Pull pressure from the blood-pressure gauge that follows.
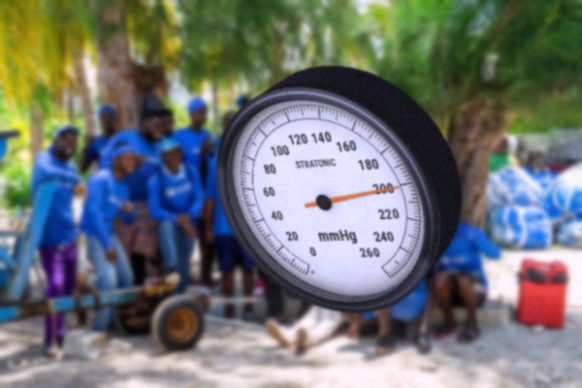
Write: 200 mmHg
